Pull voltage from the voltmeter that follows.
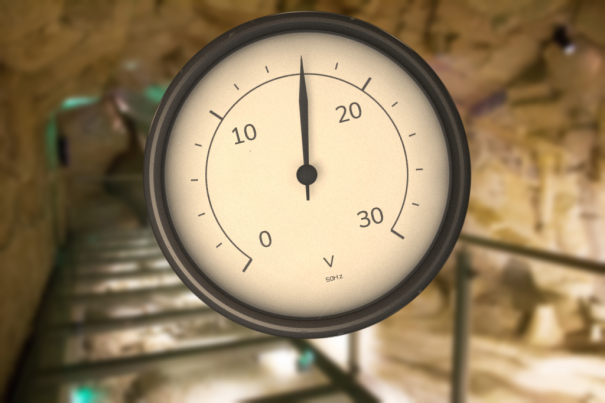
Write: 16 V
